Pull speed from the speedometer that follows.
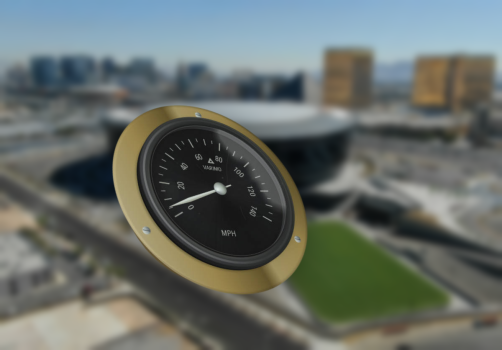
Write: 5 mph
